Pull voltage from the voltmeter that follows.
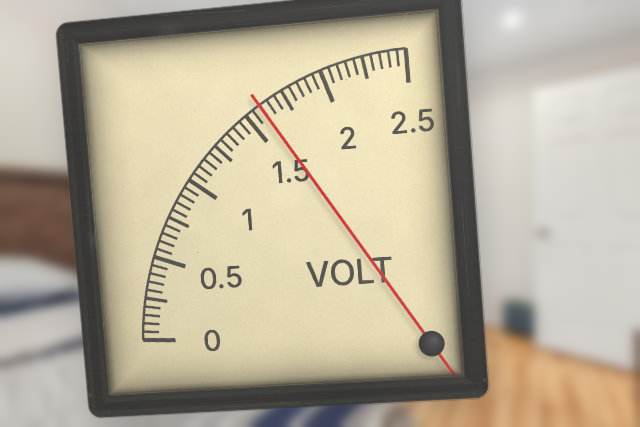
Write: 1.6 V
